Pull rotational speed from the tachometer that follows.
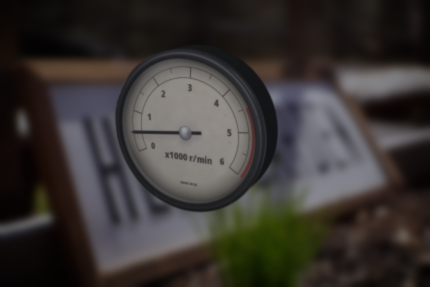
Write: 500 rpm
